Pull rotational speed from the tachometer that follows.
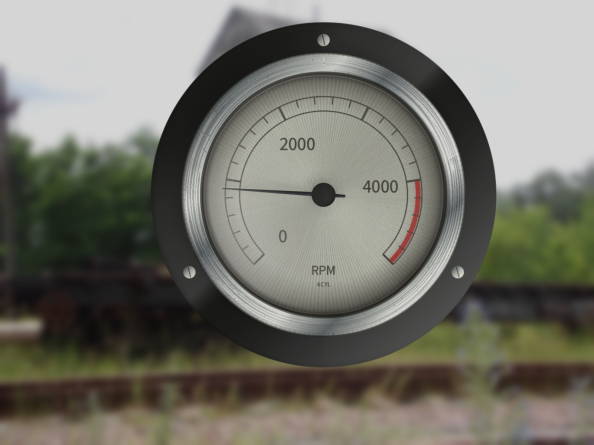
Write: 900 rpm
